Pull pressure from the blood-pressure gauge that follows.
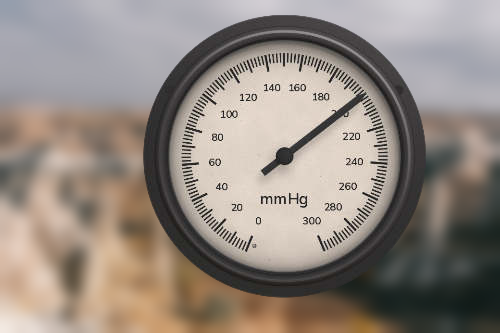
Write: 200 mmHg
